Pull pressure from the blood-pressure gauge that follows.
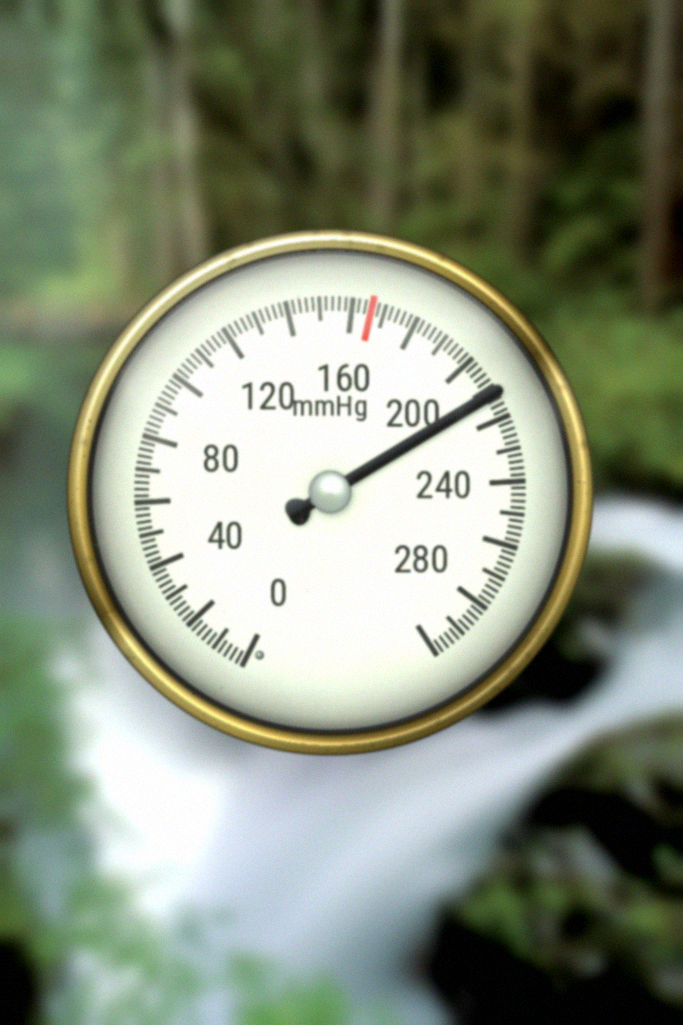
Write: 212 mmHg
